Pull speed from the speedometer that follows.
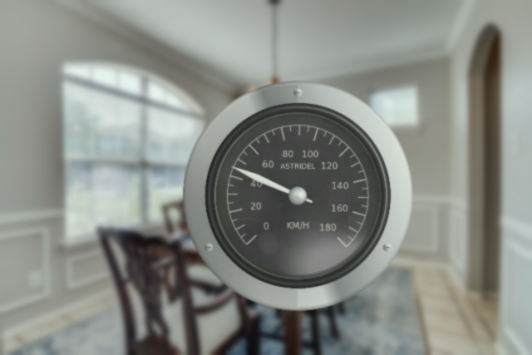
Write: 45 km/h
